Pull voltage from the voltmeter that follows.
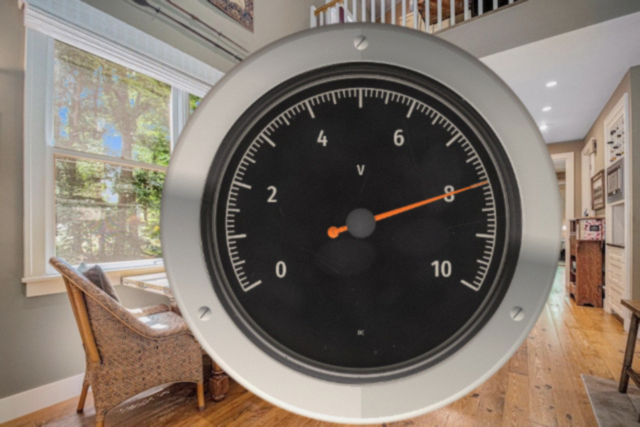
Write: 8 V
